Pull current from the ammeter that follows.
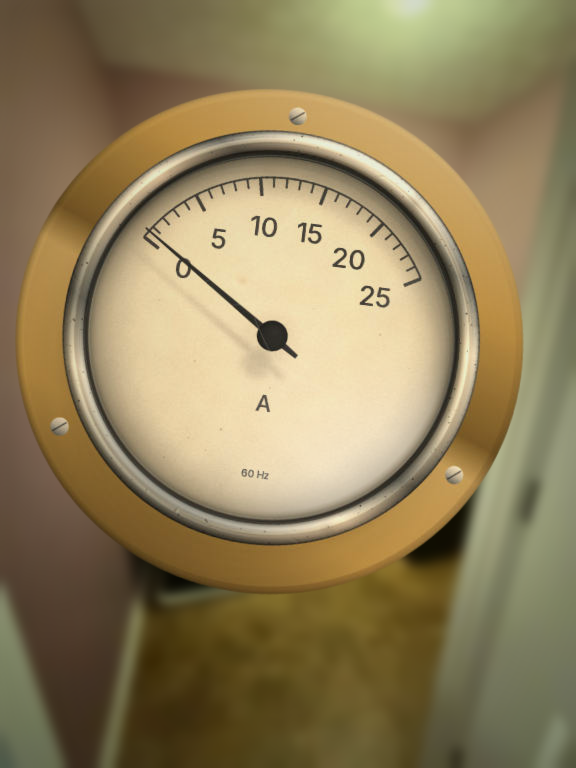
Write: 0.5 A
